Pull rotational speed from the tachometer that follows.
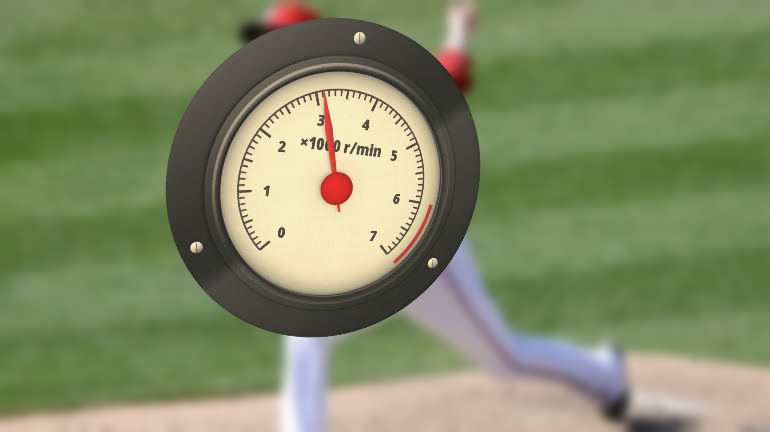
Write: 3100 rpm
